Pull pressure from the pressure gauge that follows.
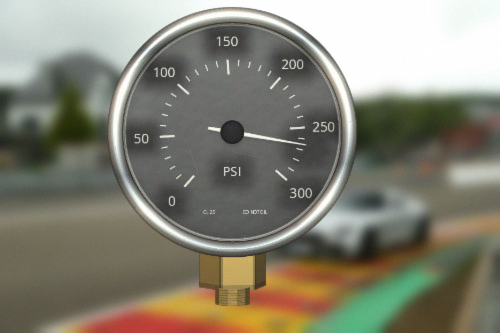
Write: 265 psi
